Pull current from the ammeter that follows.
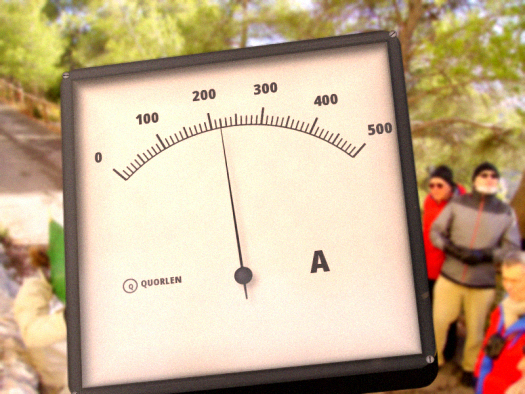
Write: 220 A
